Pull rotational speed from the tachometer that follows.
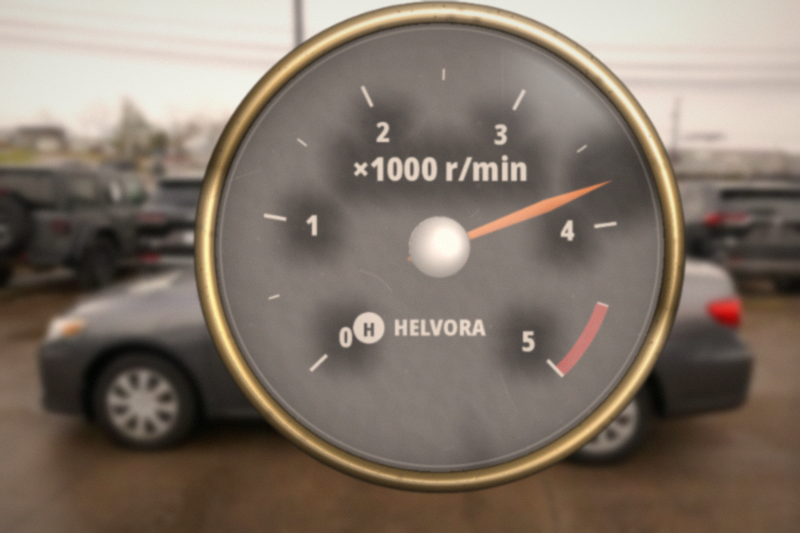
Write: 3750 rpm
